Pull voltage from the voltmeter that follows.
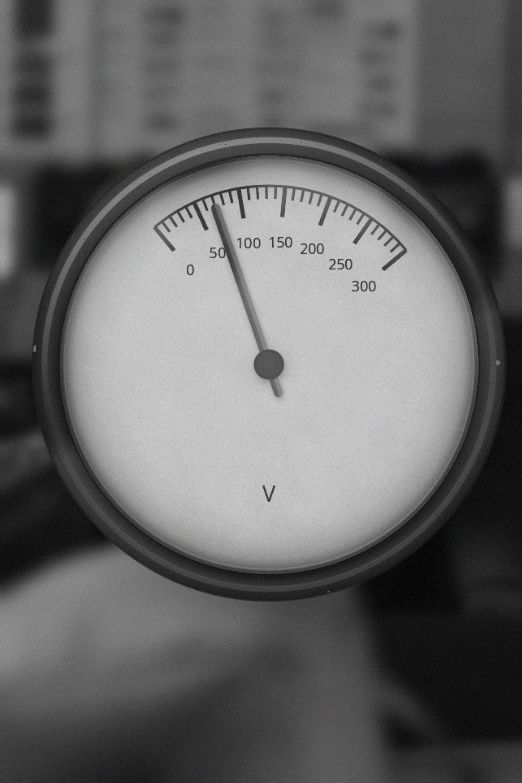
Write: 70 V
